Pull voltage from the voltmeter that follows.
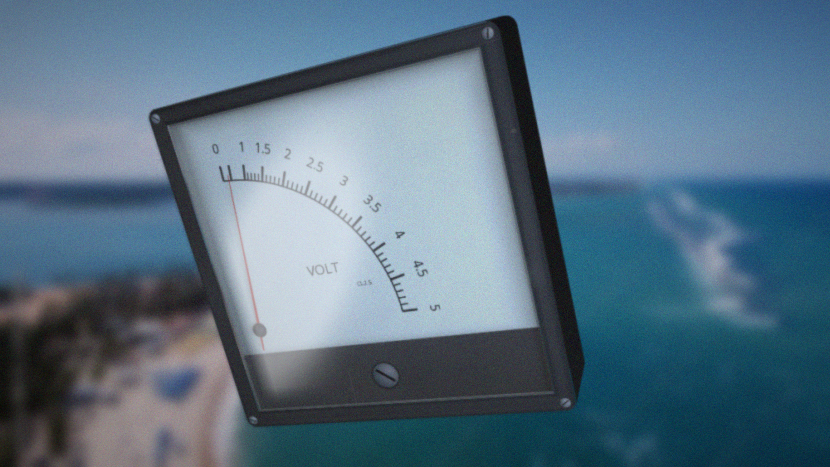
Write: 0.5 V
